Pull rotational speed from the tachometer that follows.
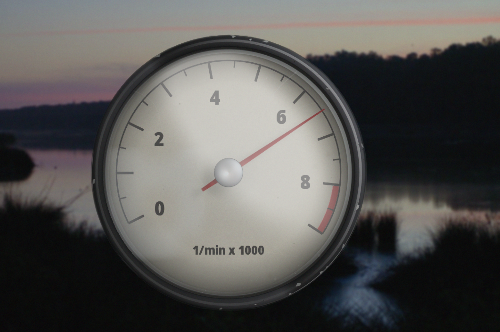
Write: 6500 rpm
